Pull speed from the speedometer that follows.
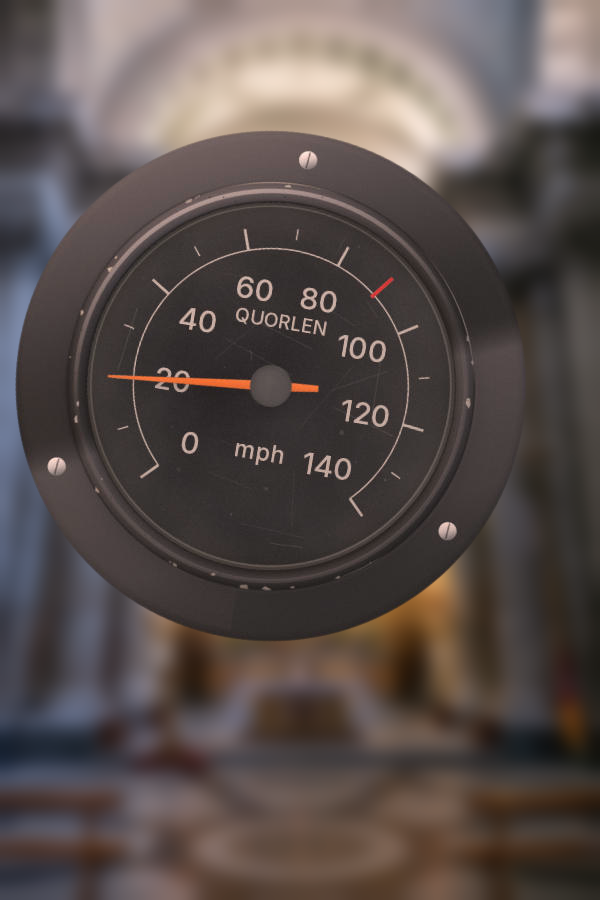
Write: 20 mph
